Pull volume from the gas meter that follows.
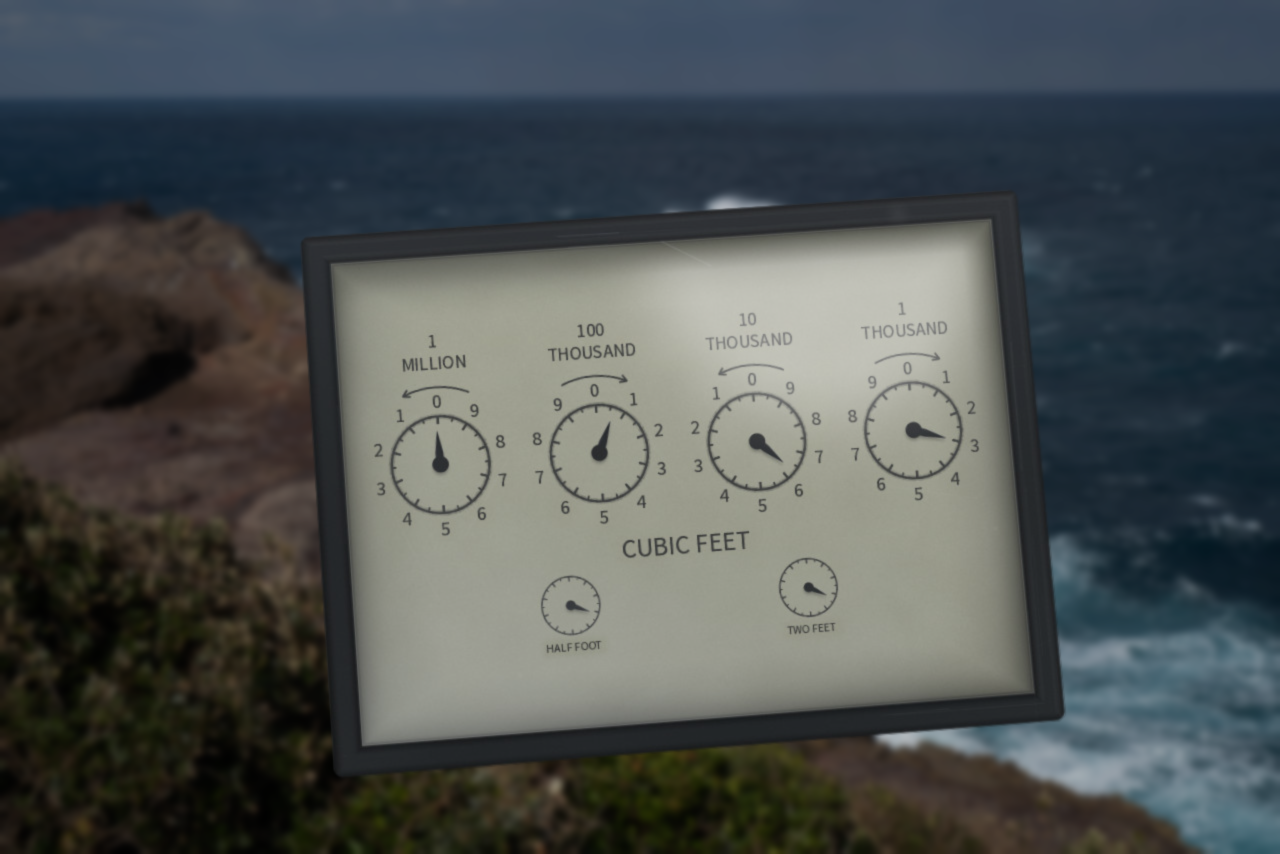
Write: 6300 ft³
